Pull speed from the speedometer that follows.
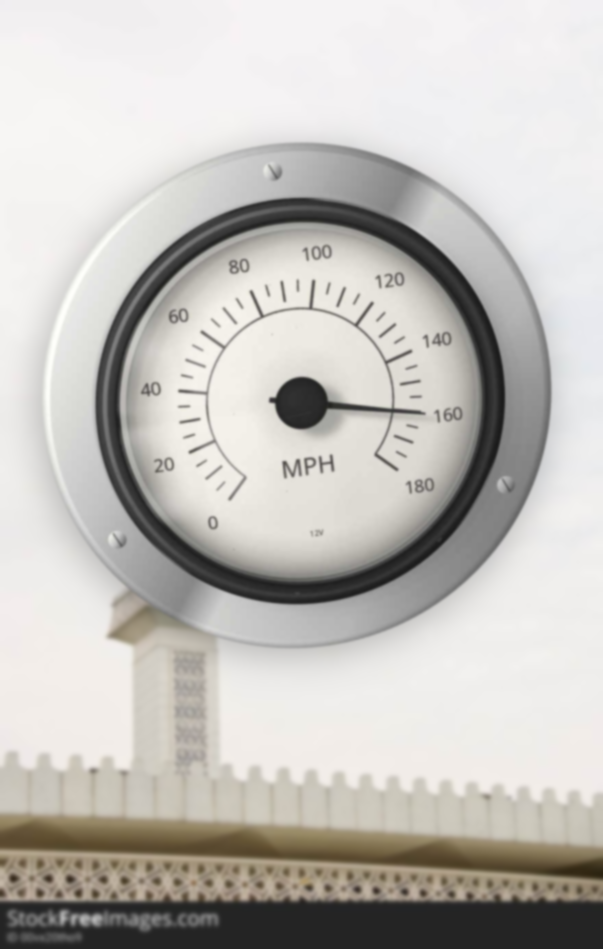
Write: 160 mph
